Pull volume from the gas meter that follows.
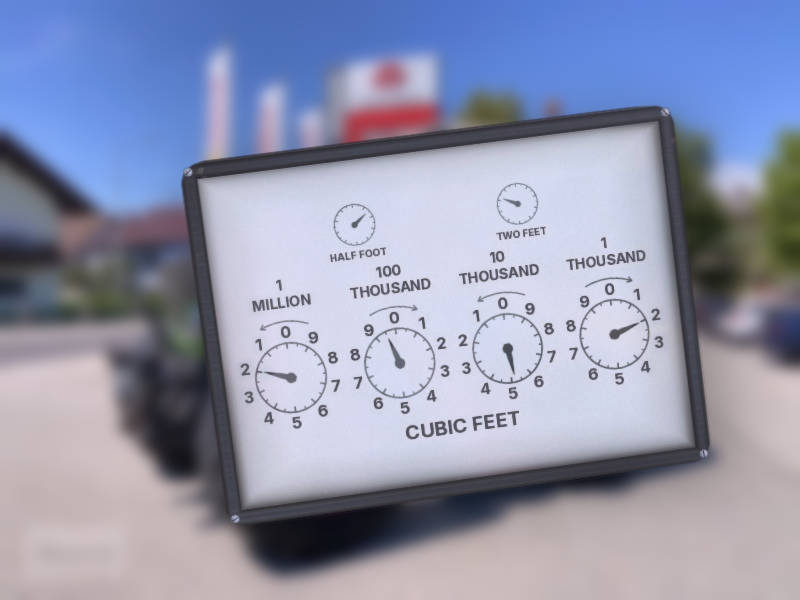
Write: 195200 ft³
